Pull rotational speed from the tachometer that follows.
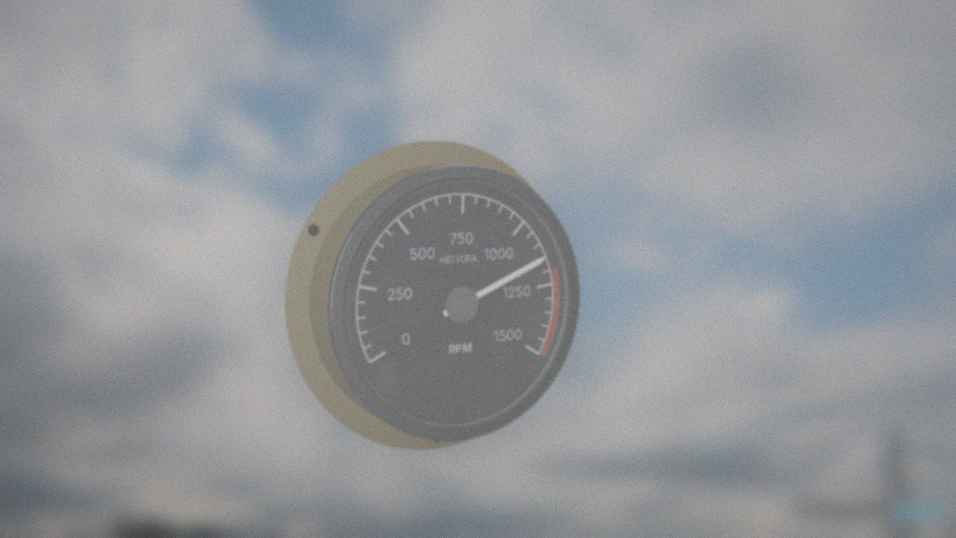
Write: 1150 rpm
